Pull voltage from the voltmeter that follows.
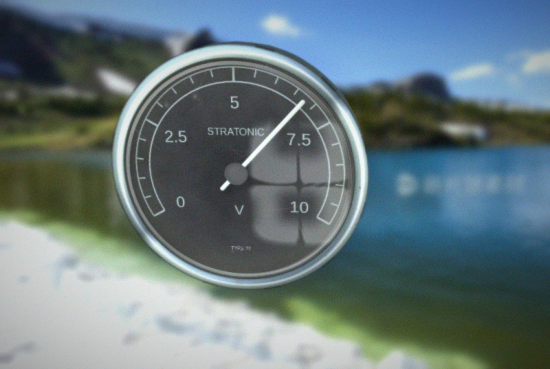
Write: 6.75 V
